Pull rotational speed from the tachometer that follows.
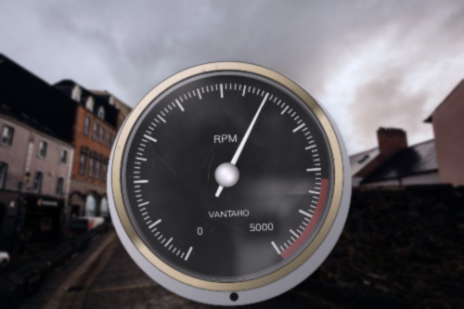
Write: 3000 rpm
